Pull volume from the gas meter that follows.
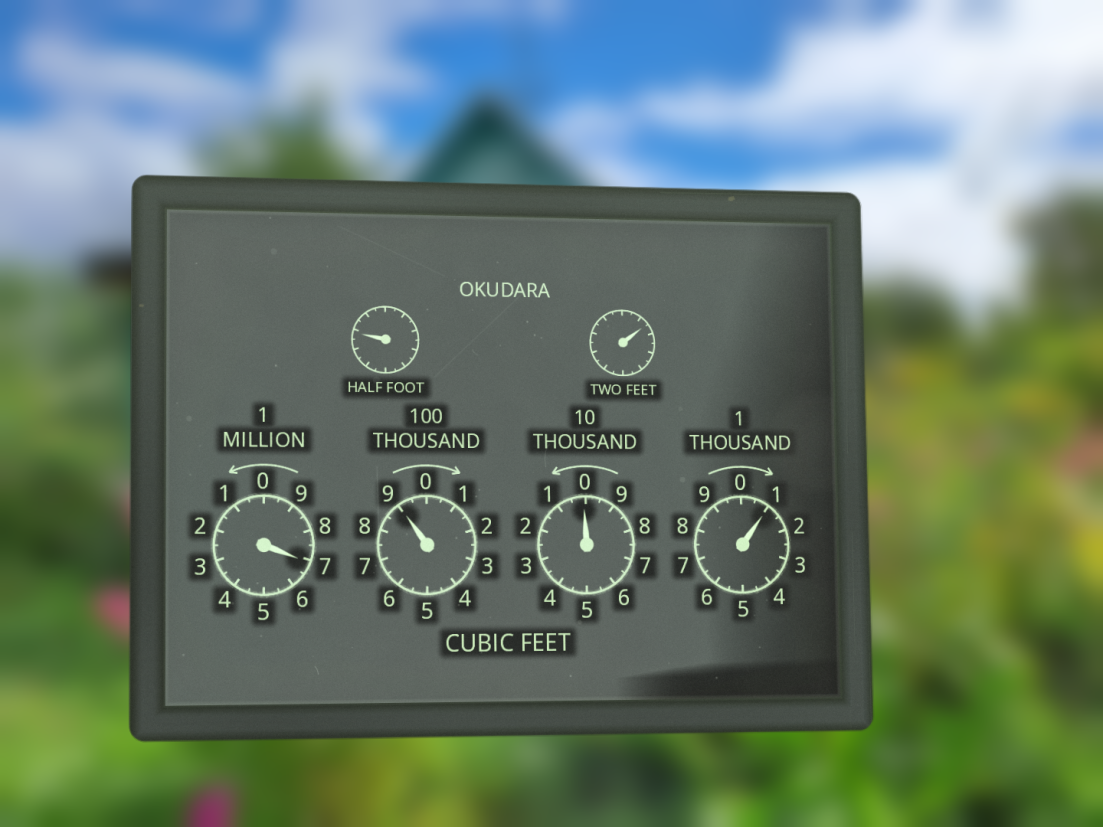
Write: 690100 ft³
